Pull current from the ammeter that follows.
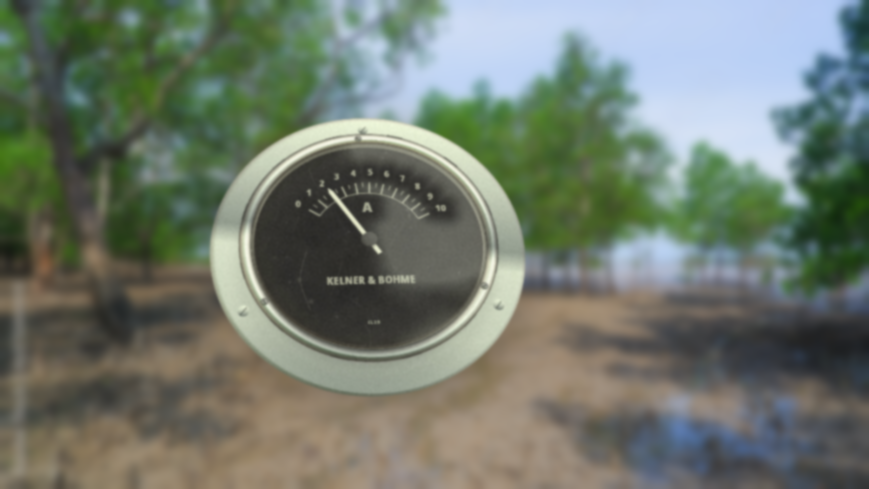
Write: 2 A
